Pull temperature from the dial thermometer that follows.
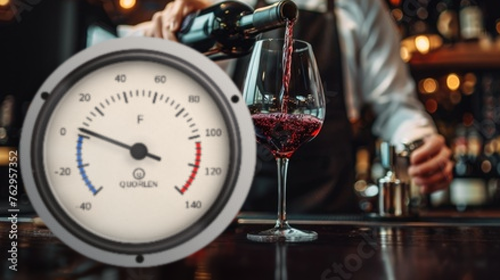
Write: 4 °F
